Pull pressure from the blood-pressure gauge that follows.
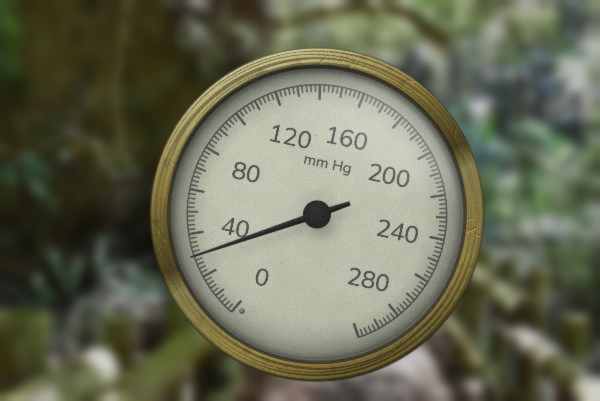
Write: 30 mmHg
